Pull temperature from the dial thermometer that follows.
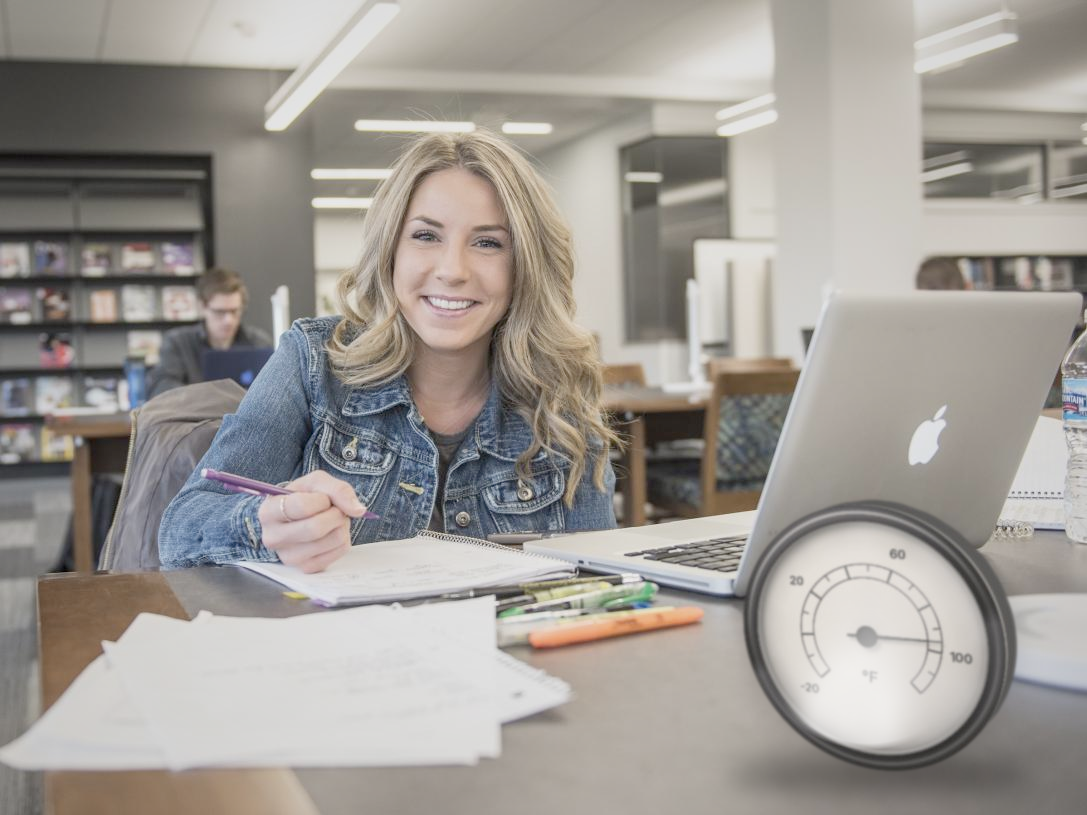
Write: 95 °F
